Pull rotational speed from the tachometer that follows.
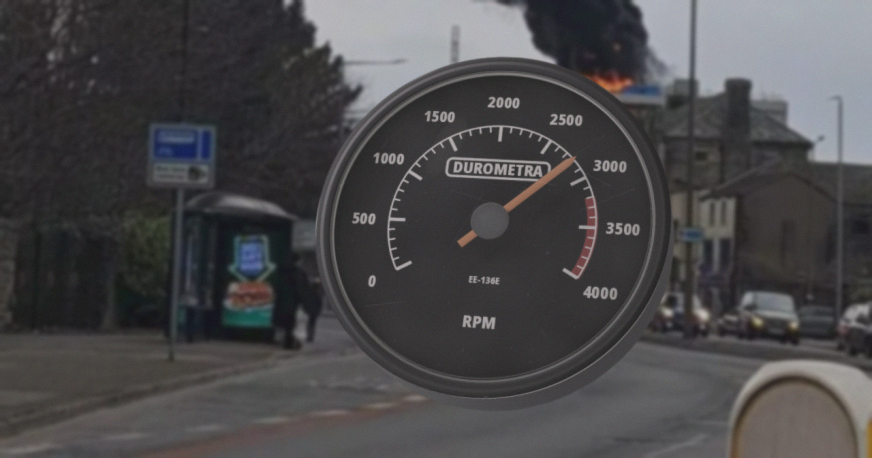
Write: 2800 rpm
